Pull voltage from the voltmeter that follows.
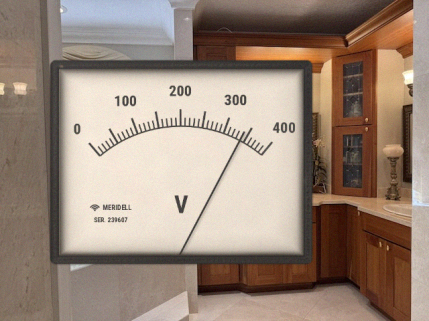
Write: 340 V
